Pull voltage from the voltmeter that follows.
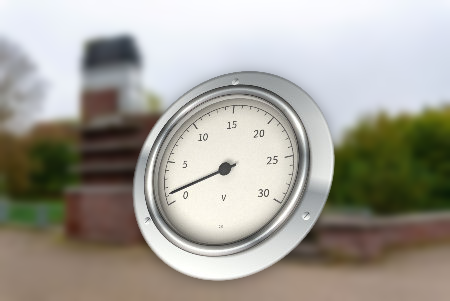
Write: 1 V
